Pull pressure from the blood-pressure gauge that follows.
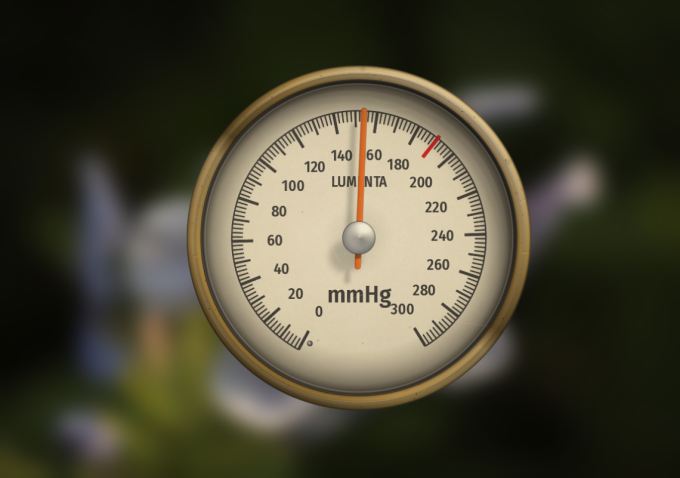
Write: 154 mmHg
